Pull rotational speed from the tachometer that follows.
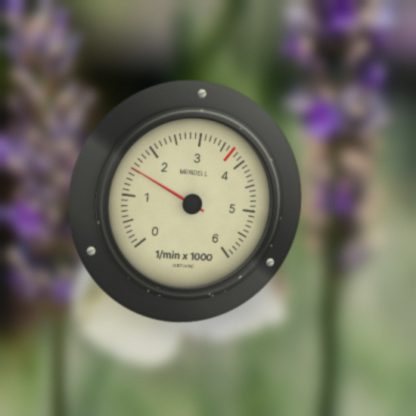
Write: 1500 rpm
